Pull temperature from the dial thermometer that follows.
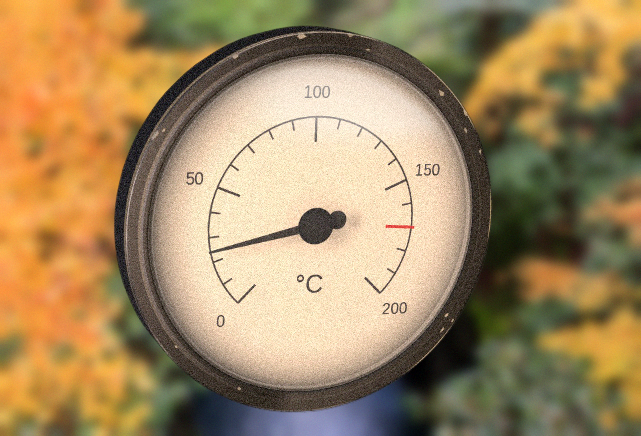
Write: 25 °C
